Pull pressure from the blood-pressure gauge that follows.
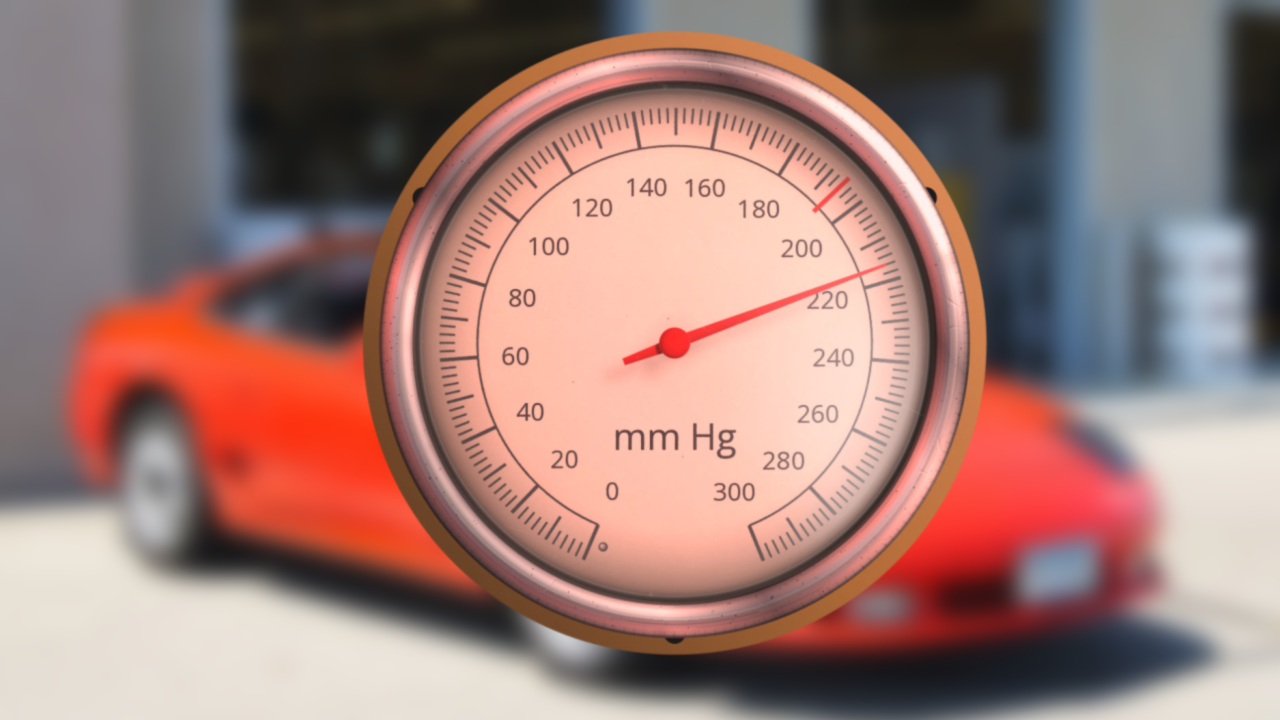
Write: 216 mmHg
